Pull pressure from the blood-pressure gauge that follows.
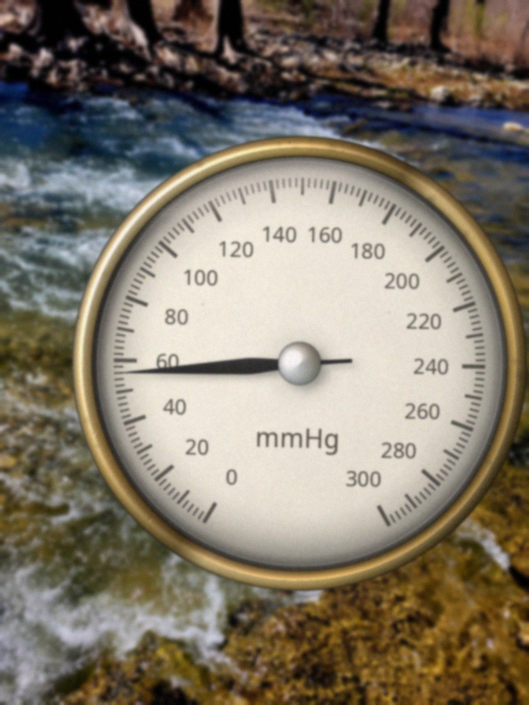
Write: 56 mmHg
